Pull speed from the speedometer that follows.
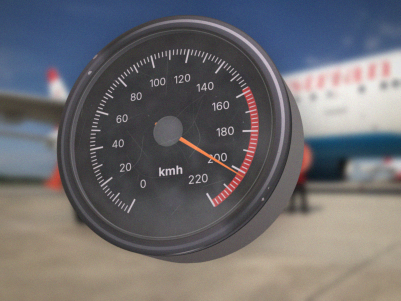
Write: 202 km/h
